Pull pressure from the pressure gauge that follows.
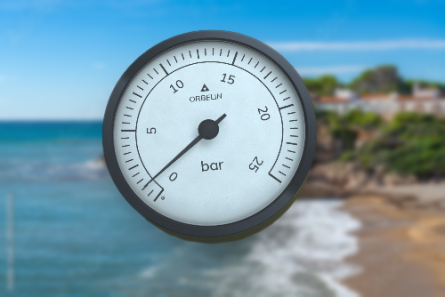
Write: 1 bar
